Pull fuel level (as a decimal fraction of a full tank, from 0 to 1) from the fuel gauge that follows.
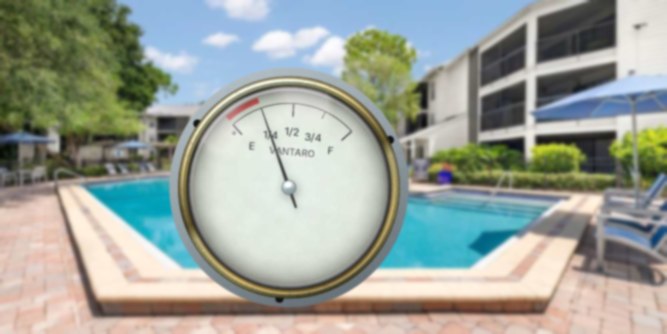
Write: 0.25
